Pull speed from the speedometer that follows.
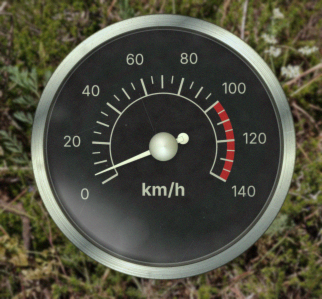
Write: 5 km/h
